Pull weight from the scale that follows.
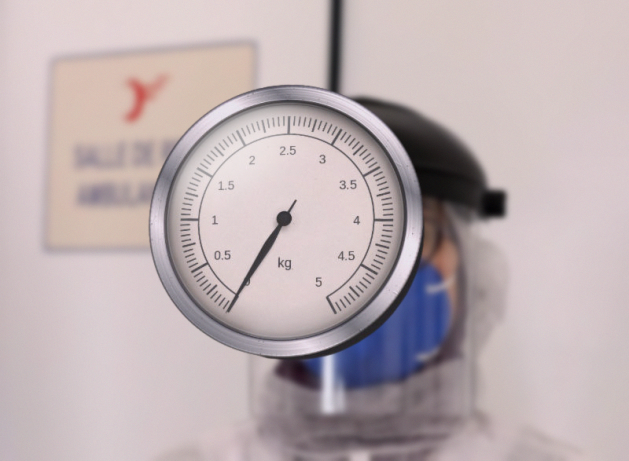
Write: 0 kg
